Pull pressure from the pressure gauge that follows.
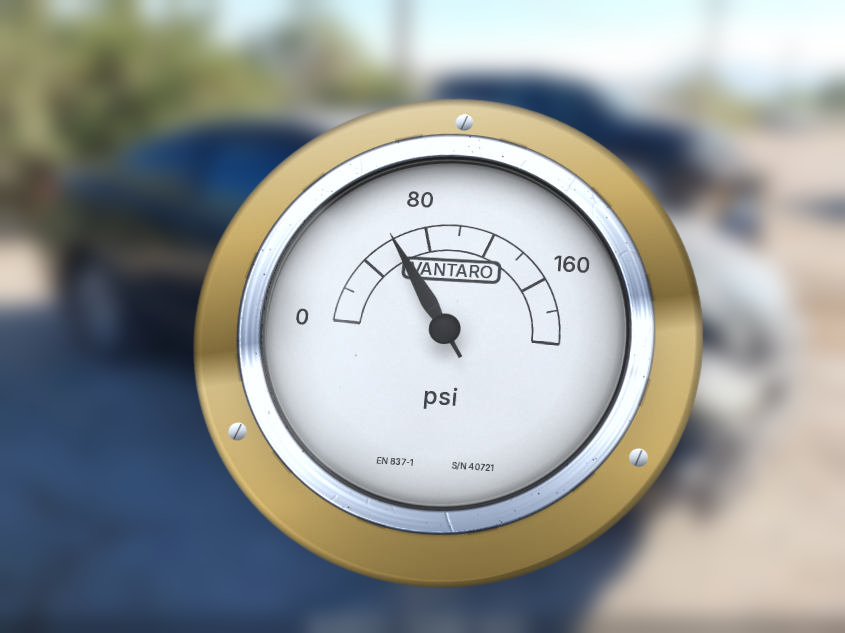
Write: 60 psi
